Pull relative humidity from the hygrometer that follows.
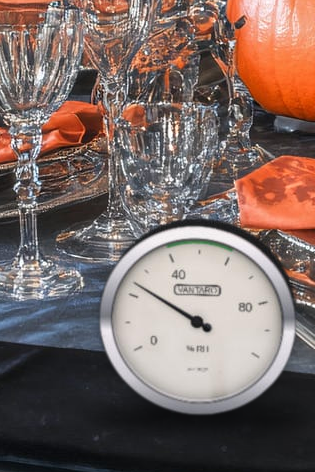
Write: 25 %
